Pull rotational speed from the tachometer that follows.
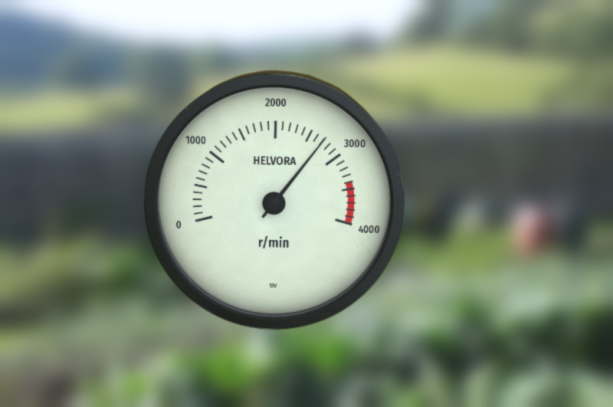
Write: 2700 rpm
